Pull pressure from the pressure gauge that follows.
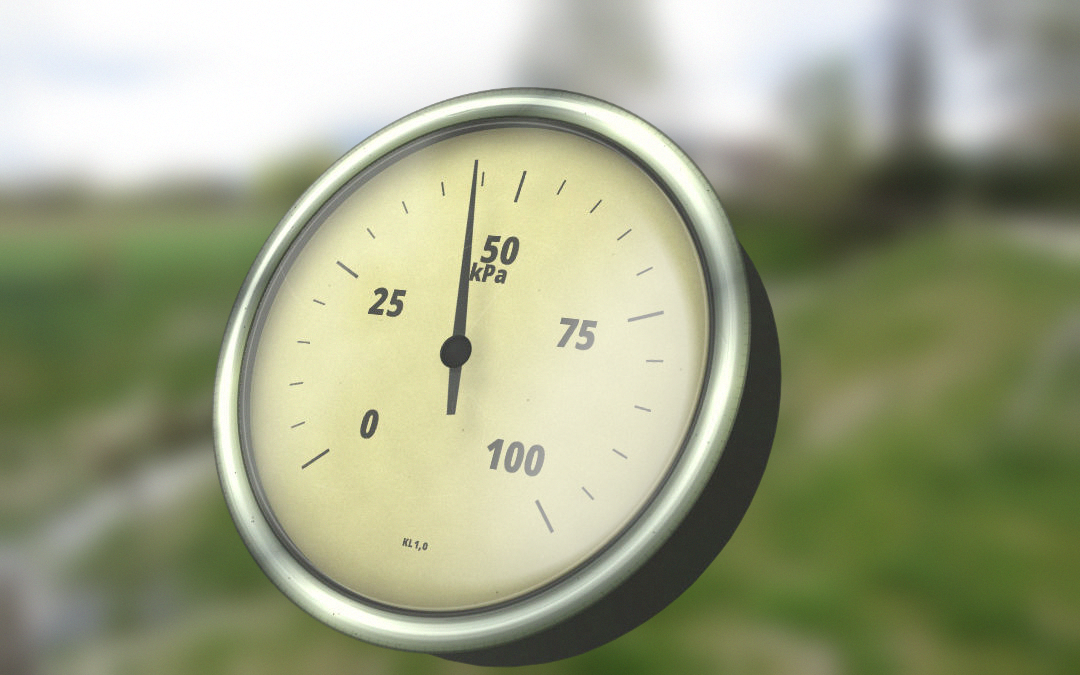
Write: 45 kPa
